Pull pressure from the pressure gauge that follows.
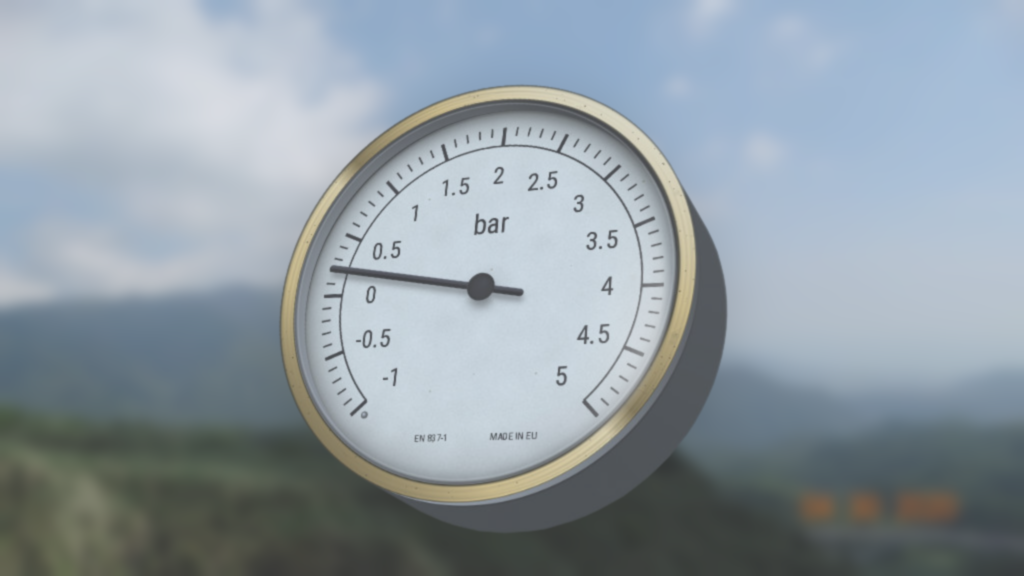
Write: 0.2 bar
